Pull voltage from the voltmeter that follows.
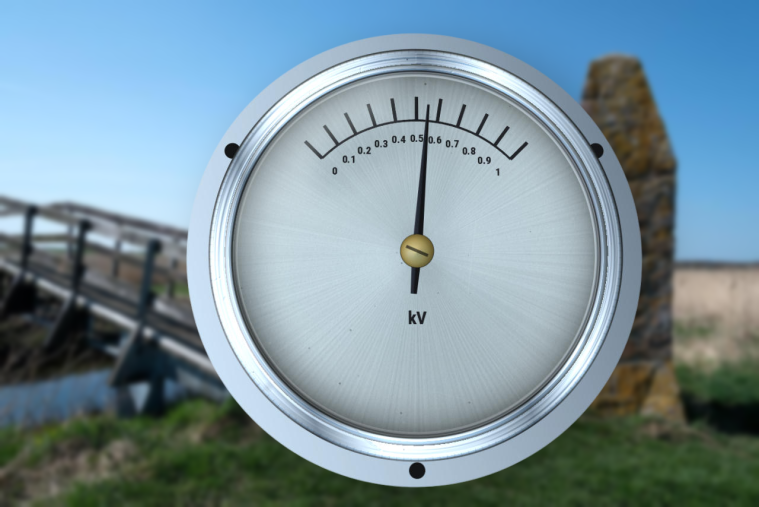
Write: 0.55 kV
